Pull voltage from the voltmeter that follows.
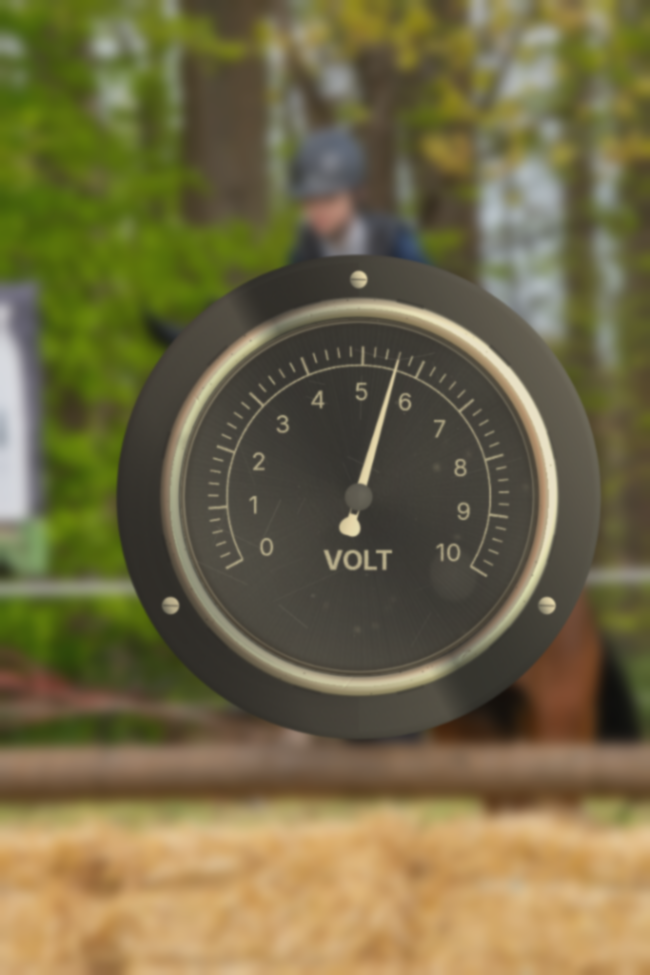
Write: 5.6 V
